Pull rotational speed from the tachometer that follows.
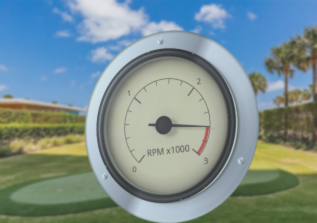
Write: 2600 rpm
